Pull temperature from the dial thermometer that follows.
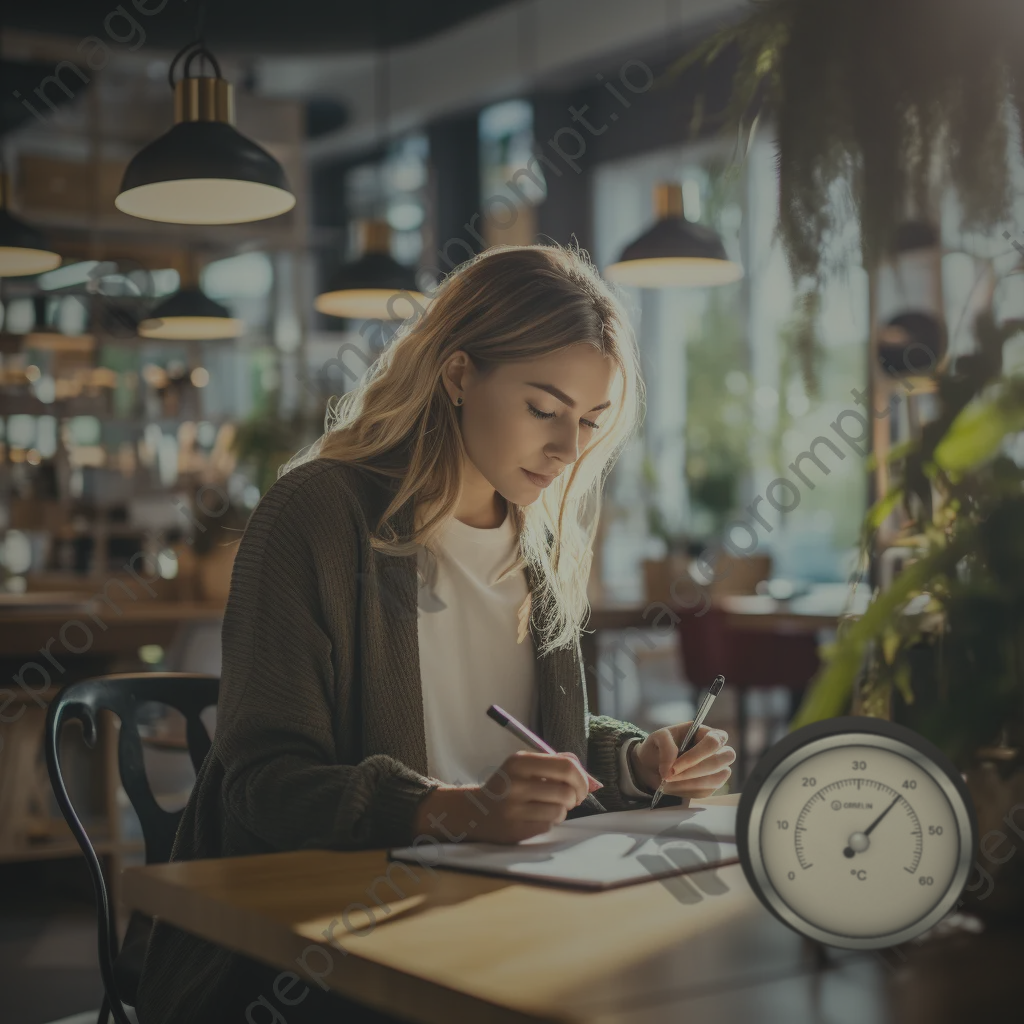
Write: 40 °C
